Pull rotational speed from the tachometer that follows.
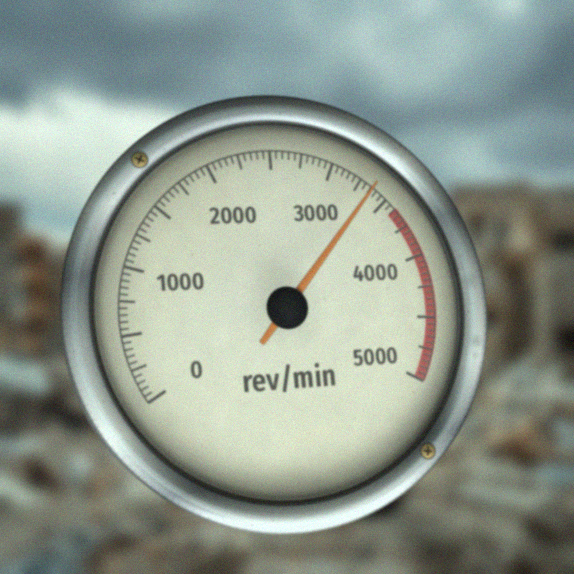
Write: 3350 rpm
